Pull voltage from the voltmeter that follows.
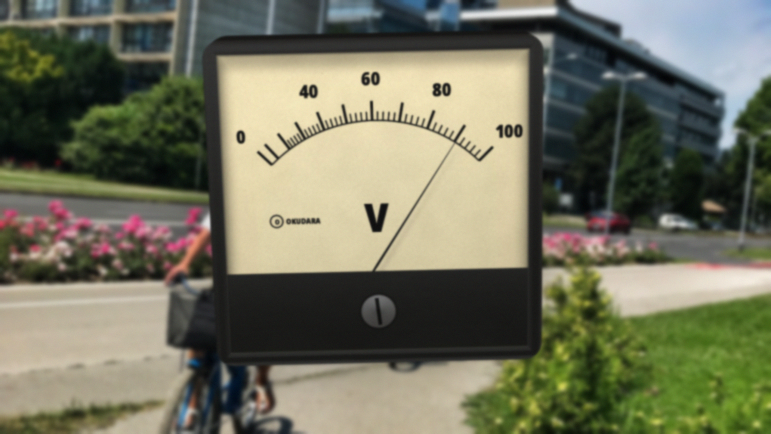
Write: 90 V
